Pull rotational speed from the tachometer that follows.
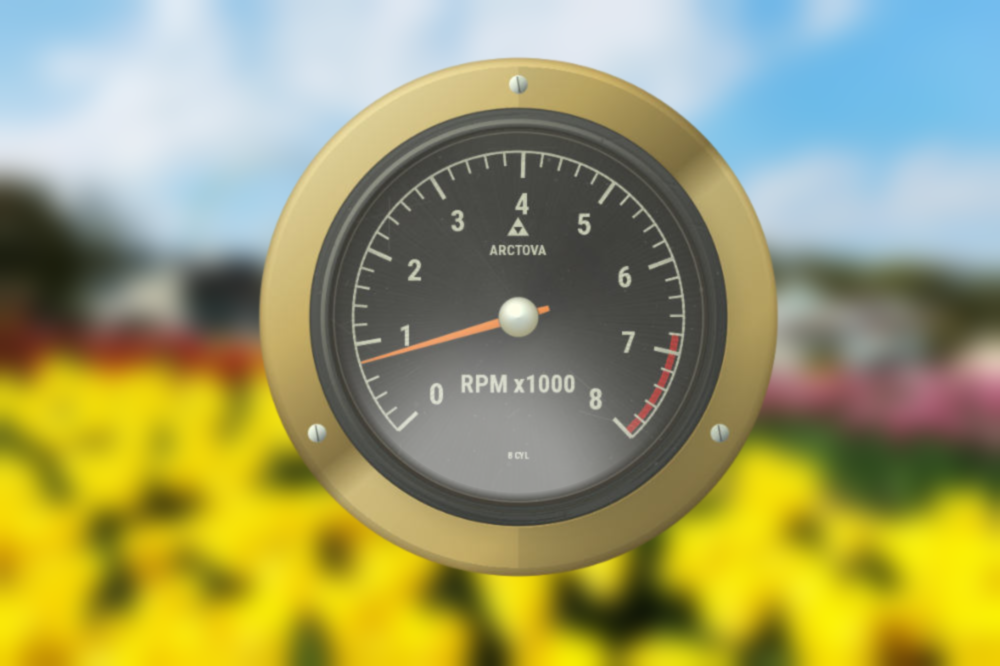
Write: 800 rpm
